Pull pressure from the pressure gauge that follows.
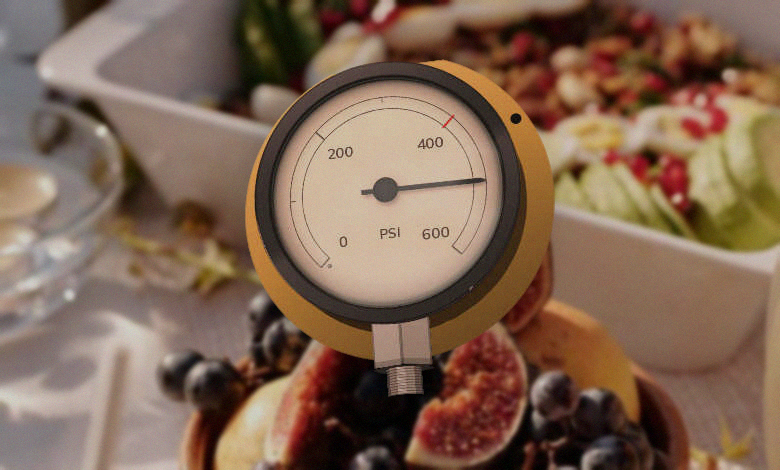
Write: 500 psi
